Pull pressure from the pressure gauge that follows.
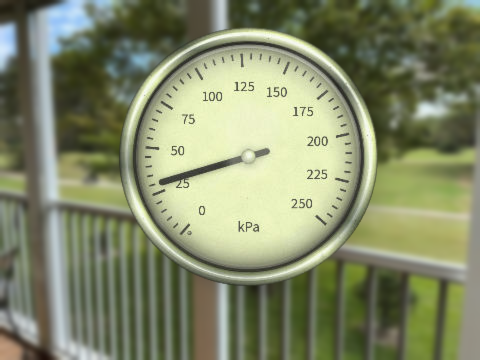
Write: 30 kPa
